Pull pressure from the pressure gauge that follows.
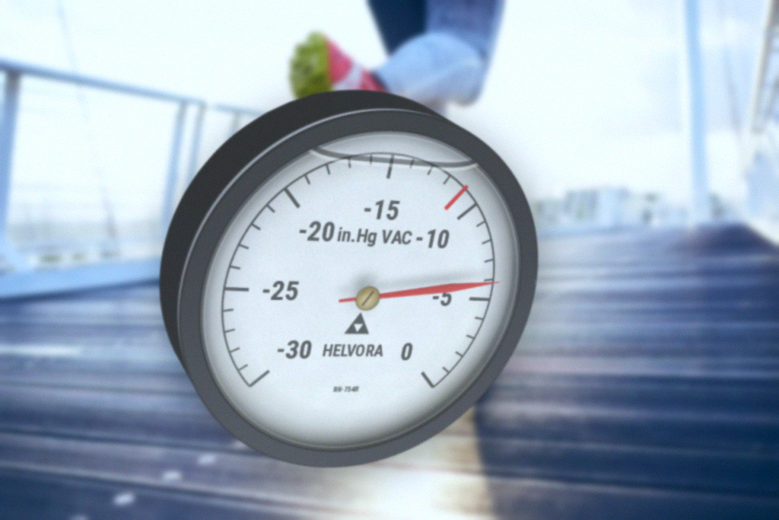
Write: -6 inHg
